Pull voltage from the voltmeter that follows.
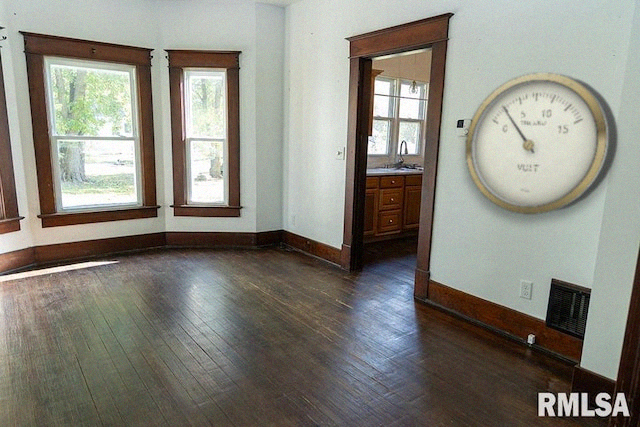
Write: 2.5 V
